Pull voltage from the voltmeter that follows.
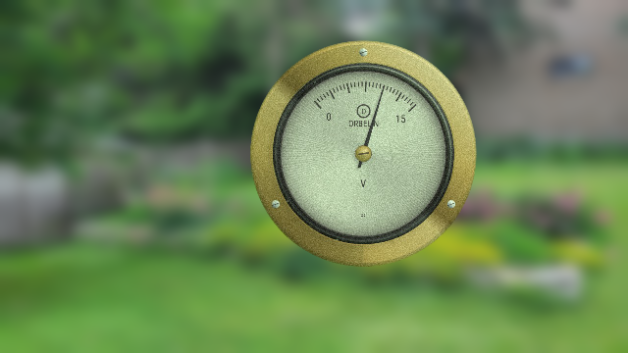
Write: 10 V
